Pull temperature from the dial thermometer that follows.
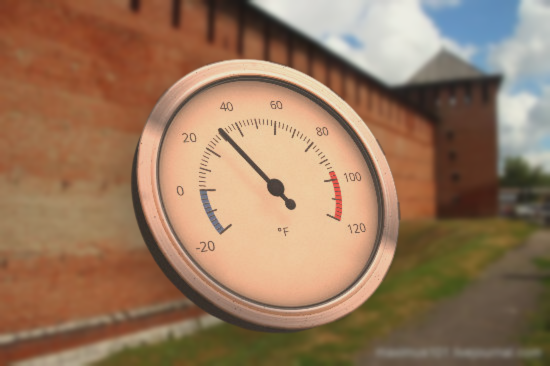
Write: 30 °F
